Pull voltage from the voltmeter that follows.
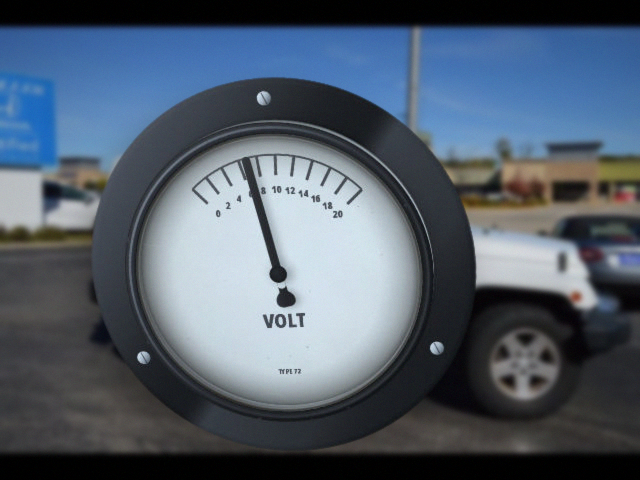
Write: 7 V
